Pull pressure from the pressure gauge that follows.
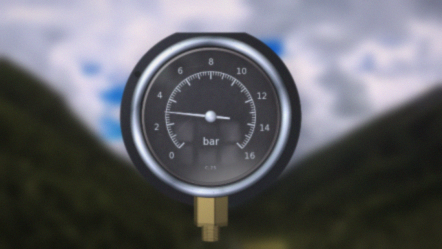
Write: 3 bar
